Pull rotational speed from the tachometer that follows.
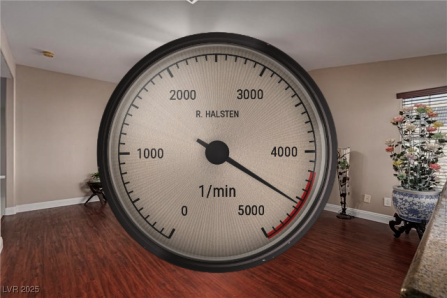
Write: 4550 rpm
